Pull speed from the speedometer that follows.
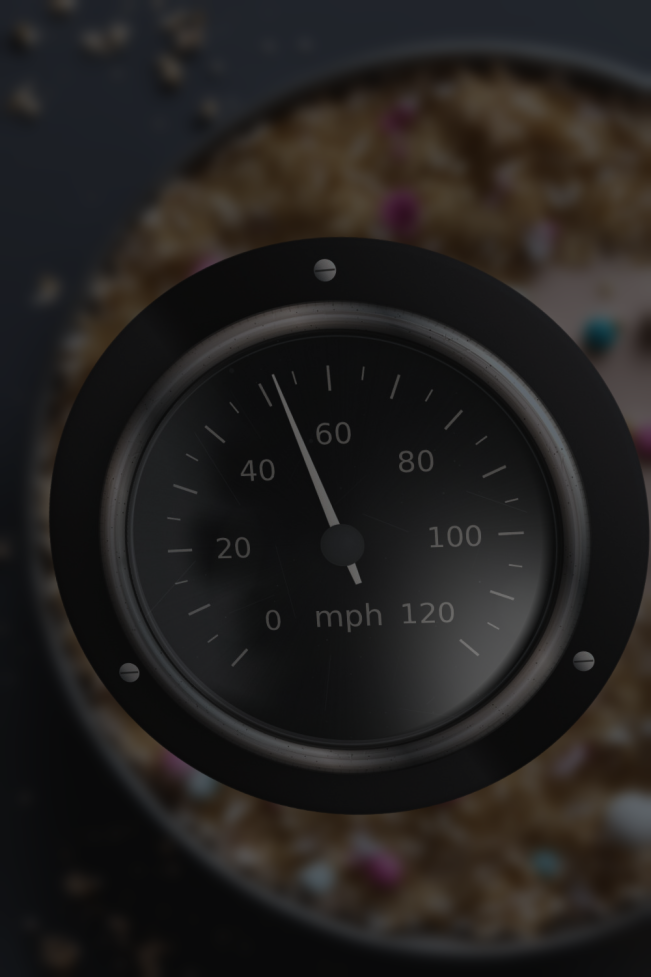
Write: 52.5 mph
